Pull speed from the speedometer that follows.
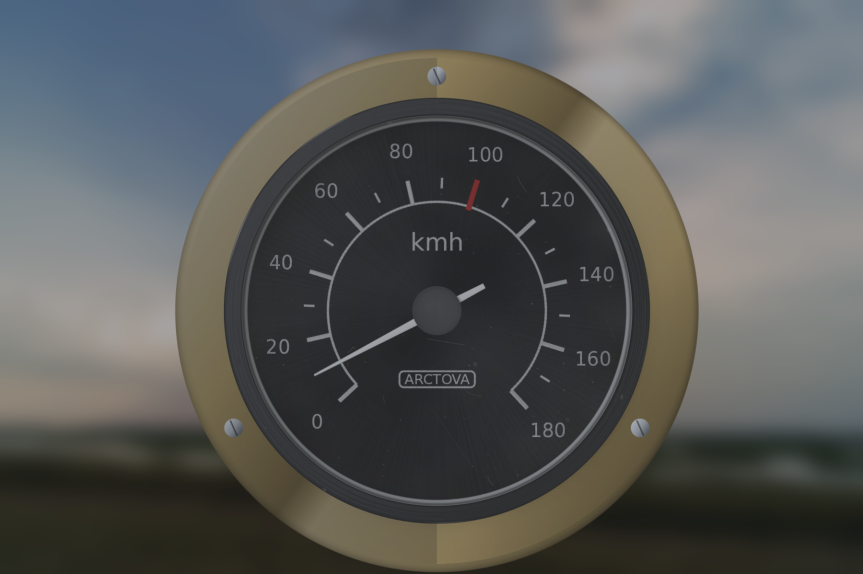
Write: 10 km/h
